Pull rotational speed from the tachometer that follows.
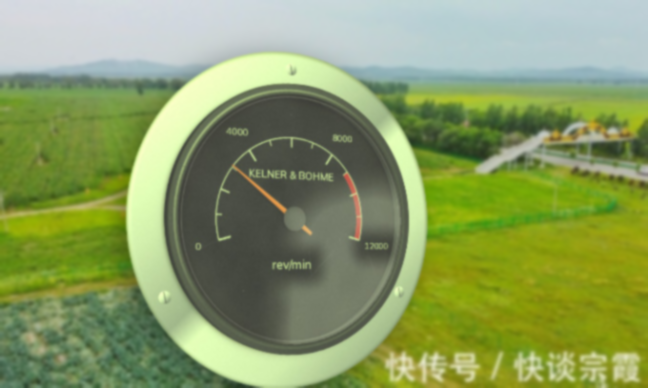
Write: 3000 rpm
